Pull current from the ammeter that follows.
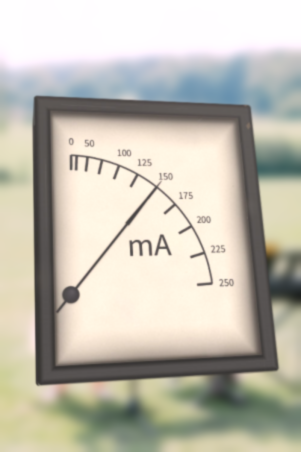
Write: 150 mA
